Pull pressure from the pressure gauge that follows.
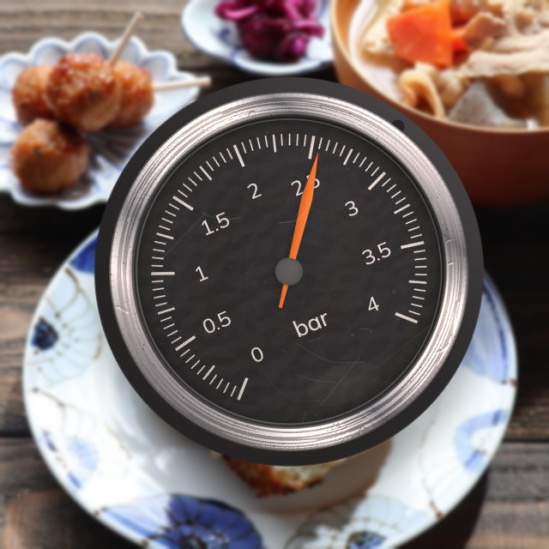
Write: 2.55 bar
